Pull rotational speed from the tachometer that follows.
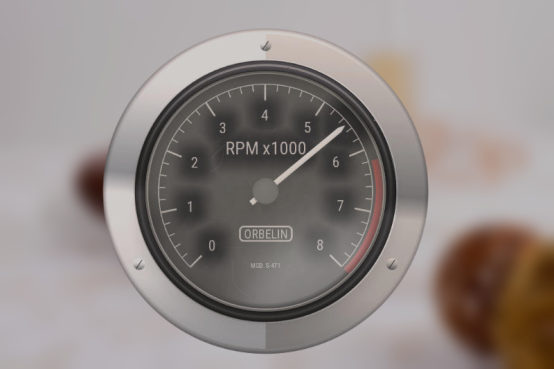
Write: 5500 rpm
